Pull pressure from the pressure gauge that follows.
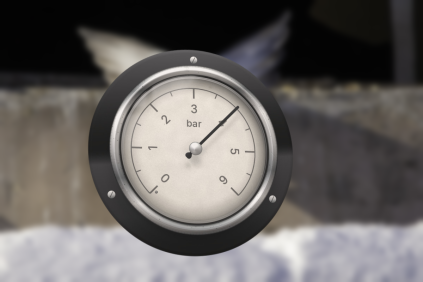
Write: 4 bar
